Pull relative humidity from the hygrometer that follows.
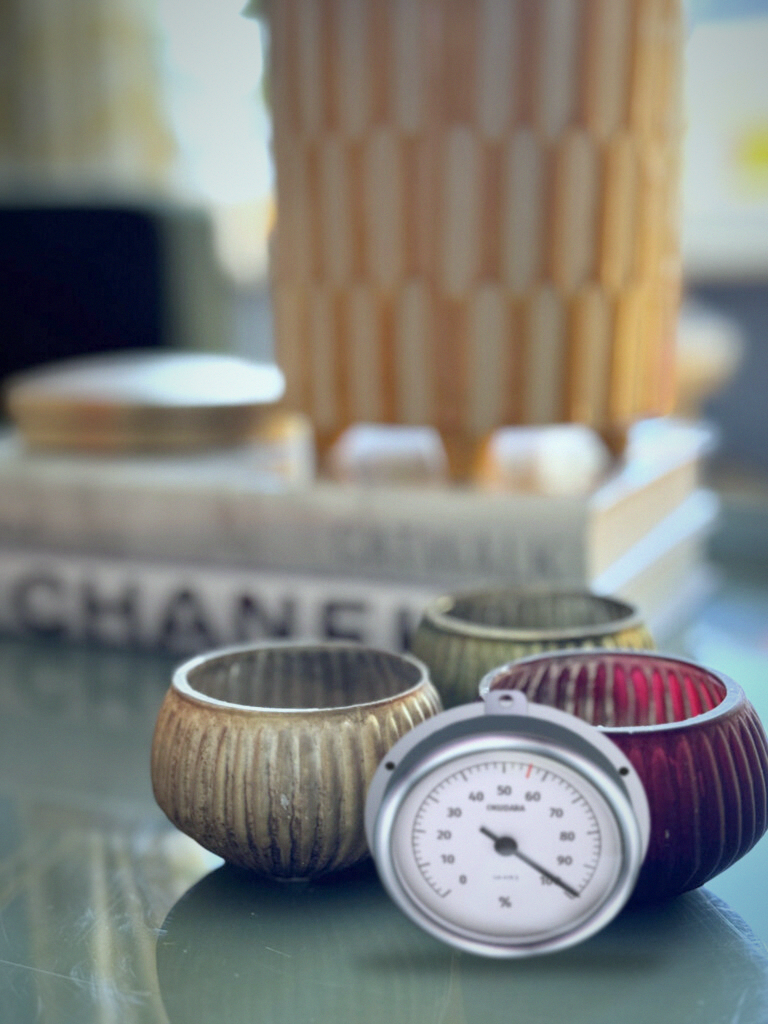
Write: 98 %
